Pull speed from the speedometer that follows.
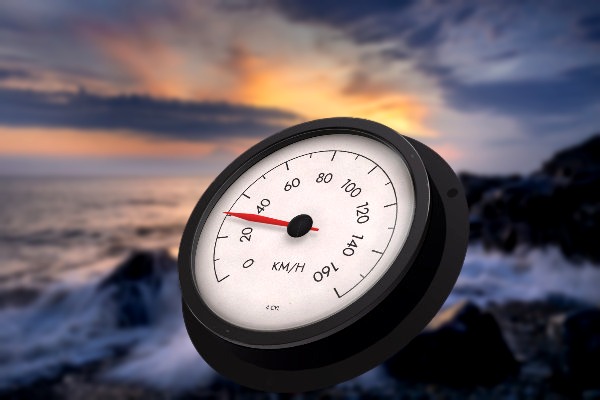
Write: 30 km/h
